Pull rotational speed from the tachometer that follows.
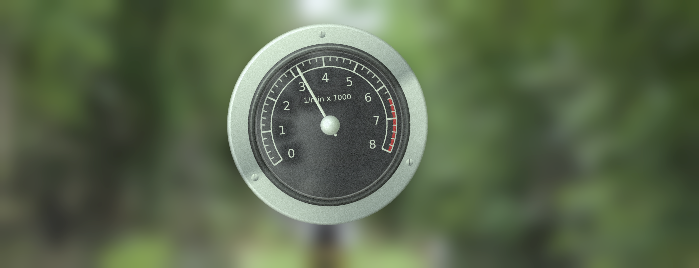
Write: 3200 rpm
